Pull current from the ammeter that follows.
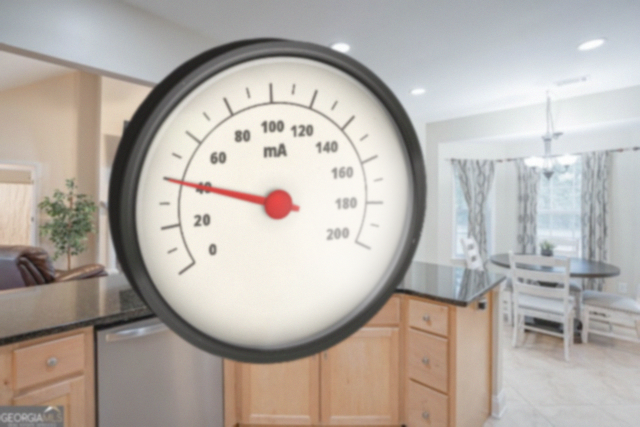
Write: 40 mA
